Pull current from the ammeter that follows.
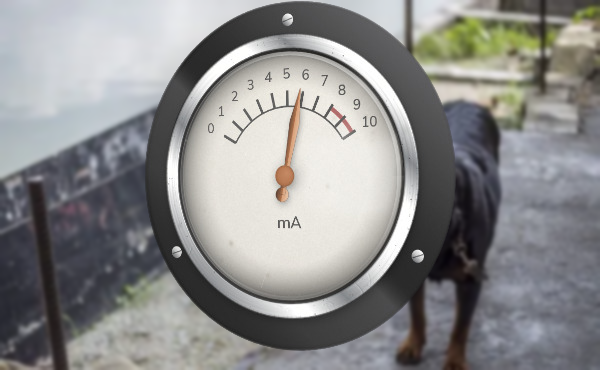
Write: 6 mA
